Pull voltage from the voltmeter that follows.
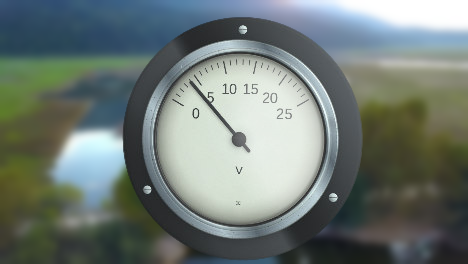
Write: 4 V
